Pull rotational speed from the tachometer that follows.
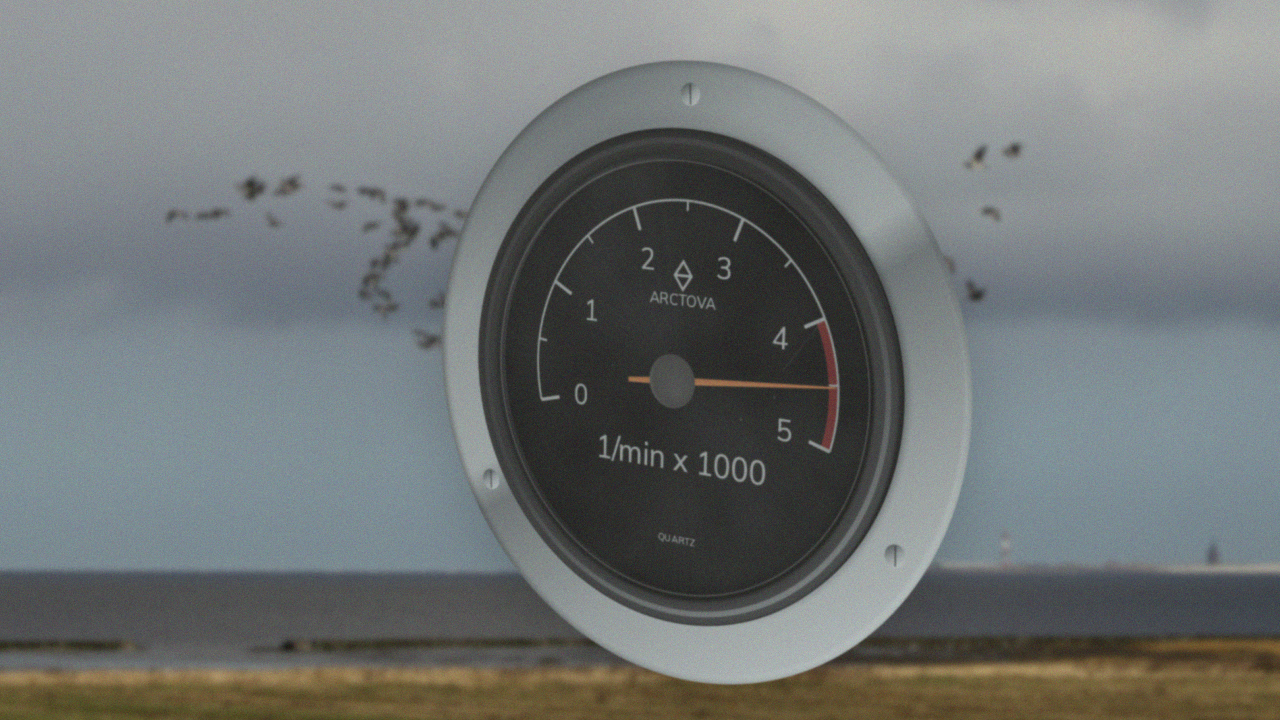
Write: 4500 rpm
